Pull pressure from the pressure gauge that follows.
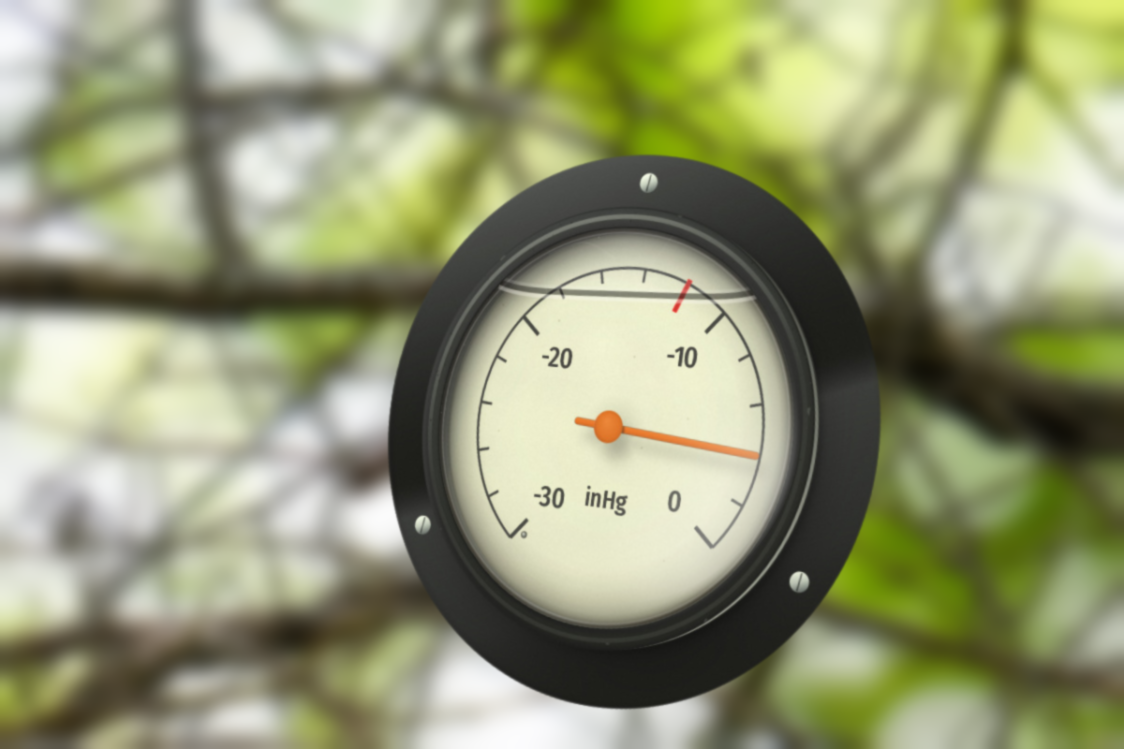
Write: -4 inHg
